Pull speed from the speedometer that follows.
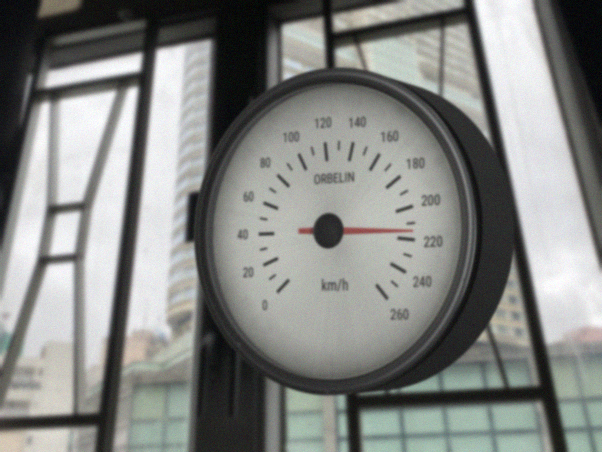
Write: 215 km/h
